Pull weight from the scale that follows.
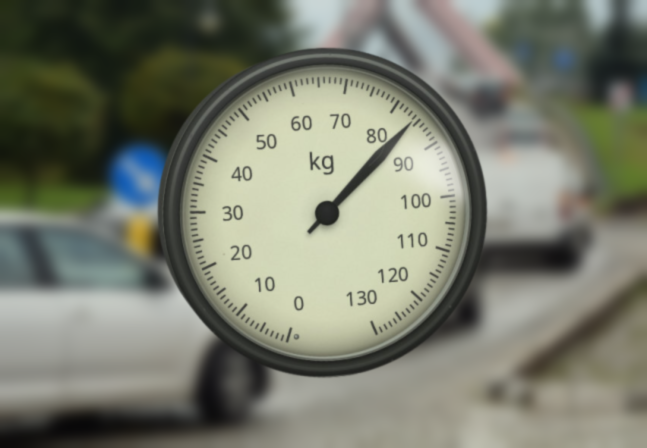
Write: 84 kg
